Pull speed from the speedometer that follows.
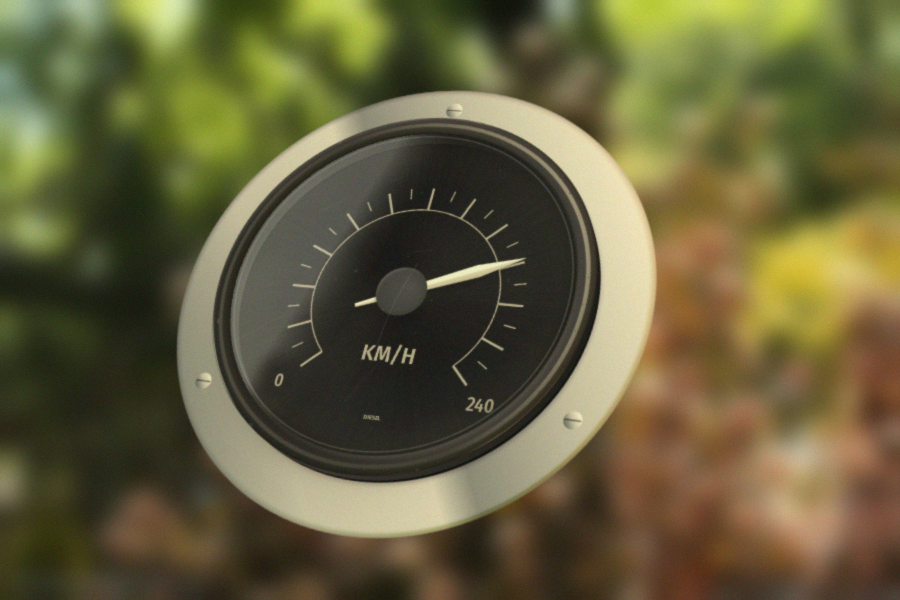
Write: 180 km/h
